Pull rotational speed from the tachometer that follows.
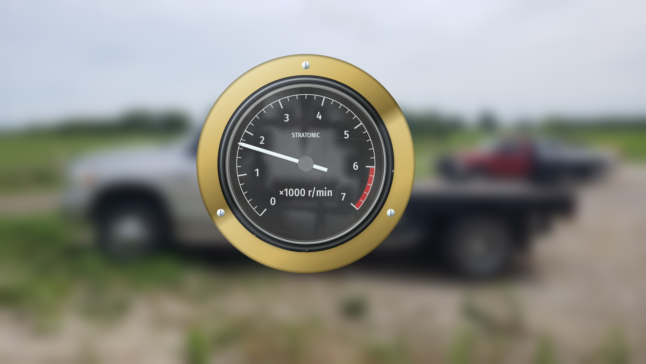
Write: 1700 rpm
